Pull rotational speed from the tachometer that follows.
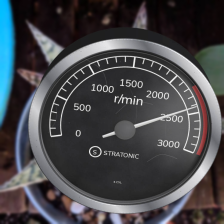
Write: 2400 rpm
